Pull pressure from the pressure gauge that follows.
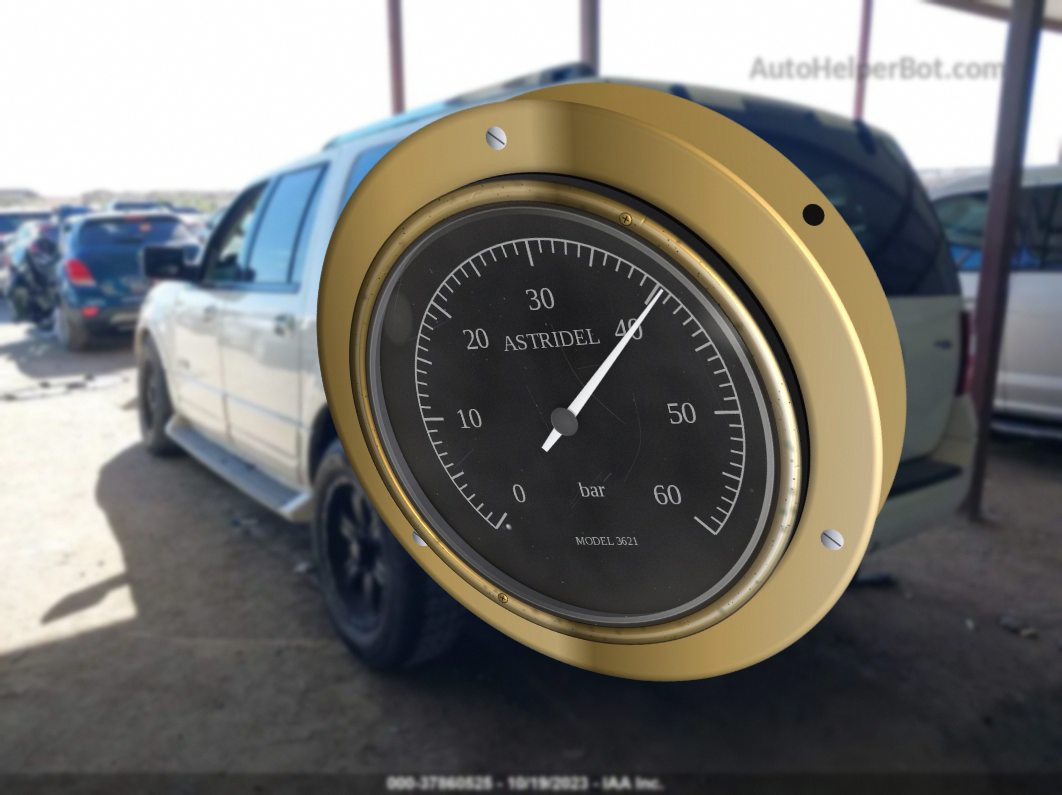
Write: 40.5 bar
